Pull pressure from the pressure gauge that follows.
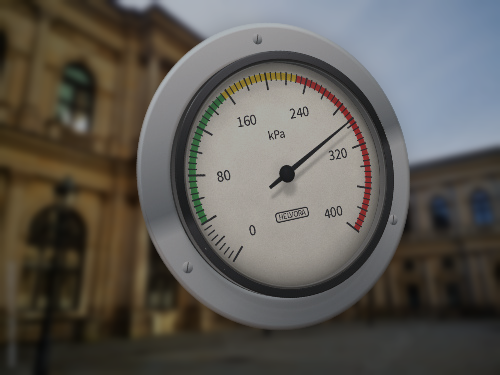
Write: 295 kPa
